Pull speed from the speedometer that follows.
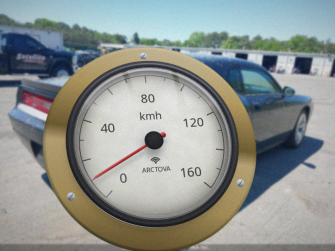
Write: 10 km/h
